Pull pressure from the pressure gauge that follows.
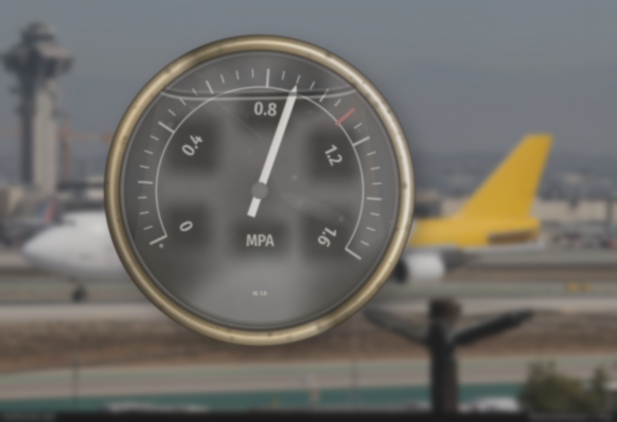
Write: 0.9 MPa
